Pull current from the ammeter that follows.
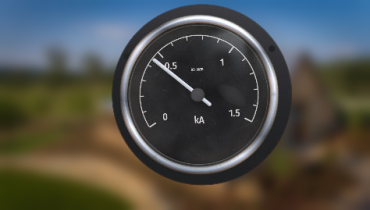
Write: 0.45 kA
